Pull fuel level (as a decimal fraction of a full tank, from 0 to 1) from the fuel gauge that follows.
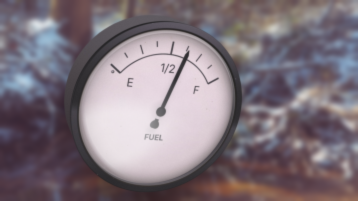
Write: 0.625
